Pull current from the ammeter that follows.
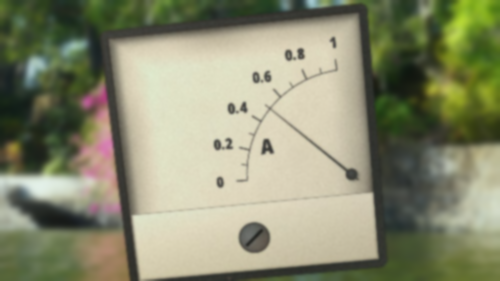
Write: 0.5 A
